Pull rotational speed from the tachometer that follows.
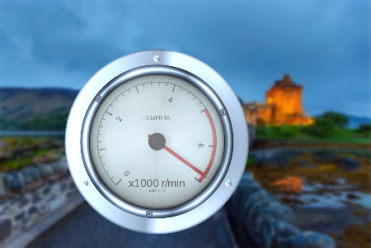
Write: 6800 rpm
